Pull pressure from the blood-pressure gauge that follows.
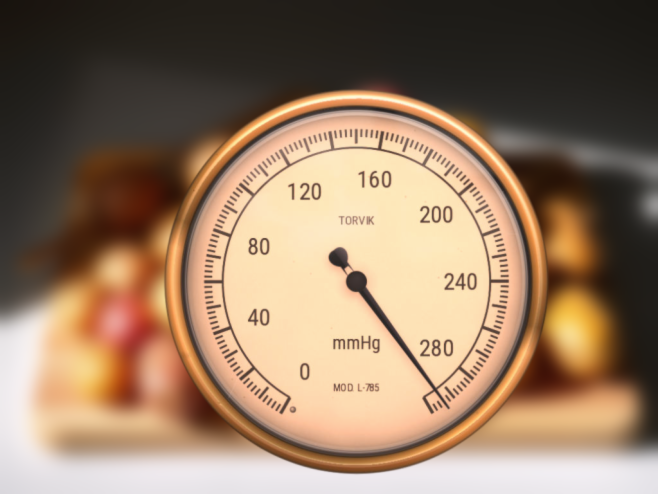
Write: 294 mmHg
